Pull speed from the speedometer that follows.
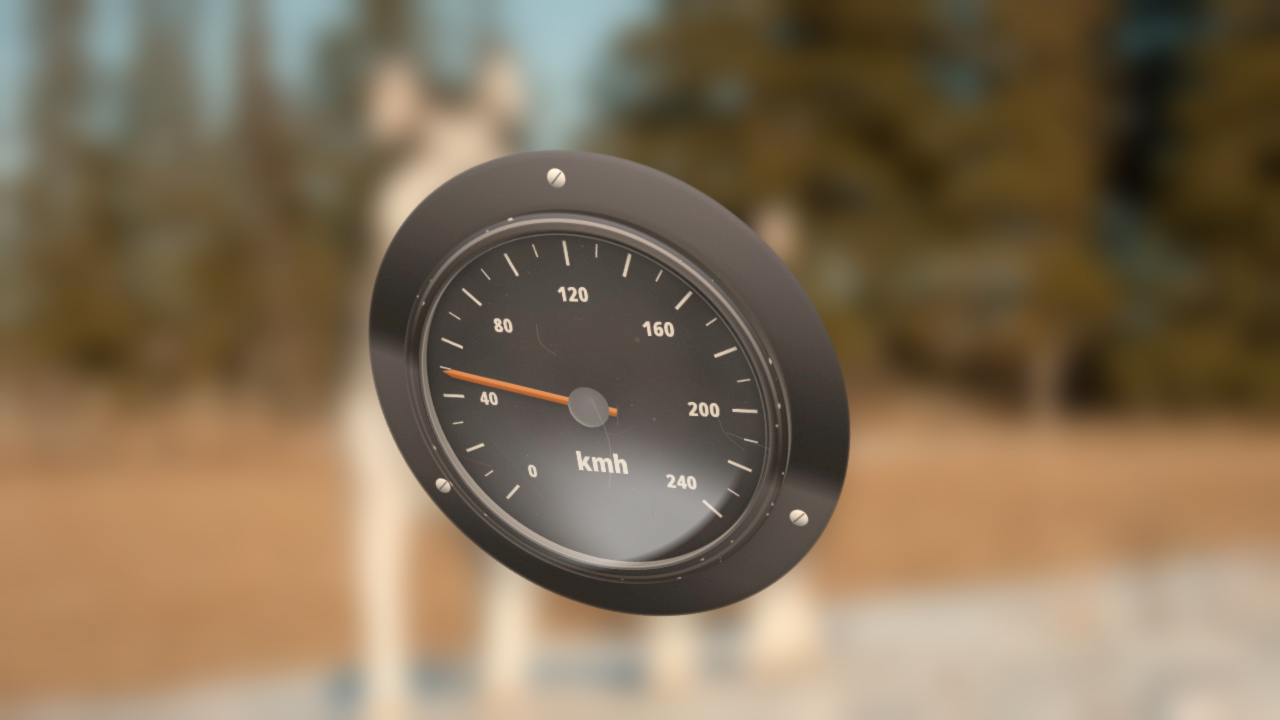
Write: 50 km/h
